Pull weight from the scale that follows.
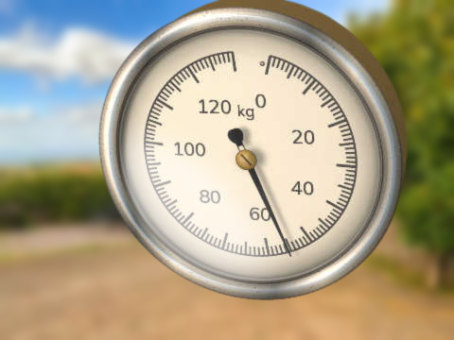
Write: 55 kg
